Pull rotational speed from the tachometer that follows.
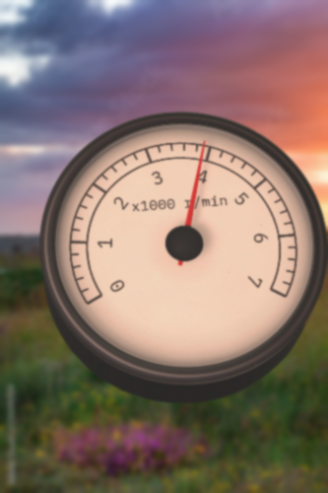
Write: 3900 rpm
